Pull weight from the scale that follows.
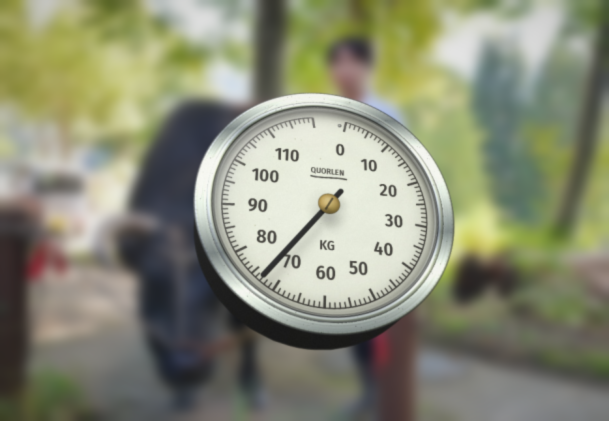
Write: 73 kg
